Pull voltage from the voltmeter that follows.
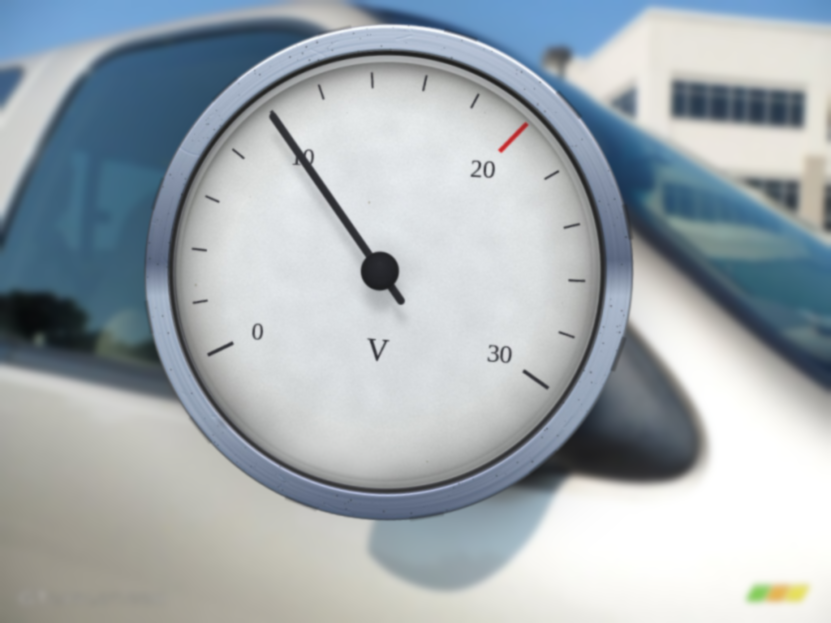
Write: 10 V
